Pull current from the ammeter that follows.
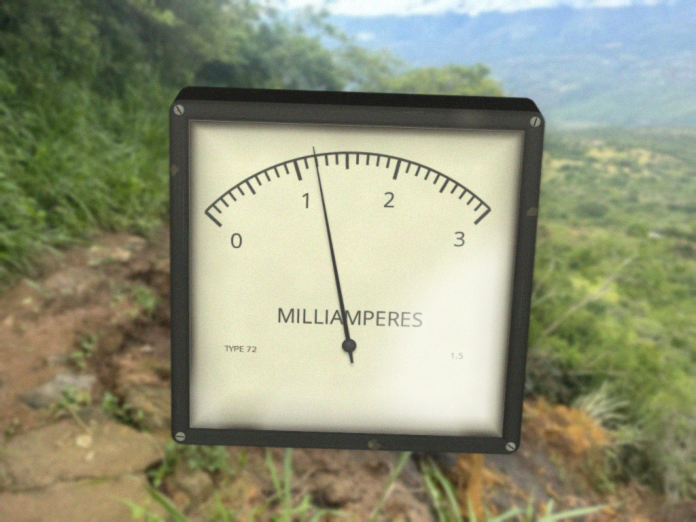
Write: 1.2 mA
